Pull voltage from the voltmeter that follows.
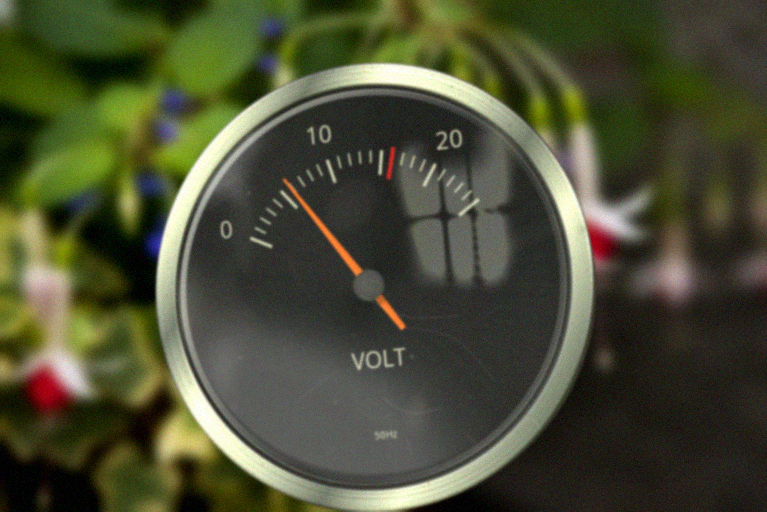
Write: 6 V
